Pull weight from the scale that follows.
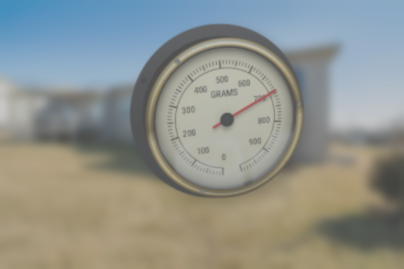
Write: 700 g
